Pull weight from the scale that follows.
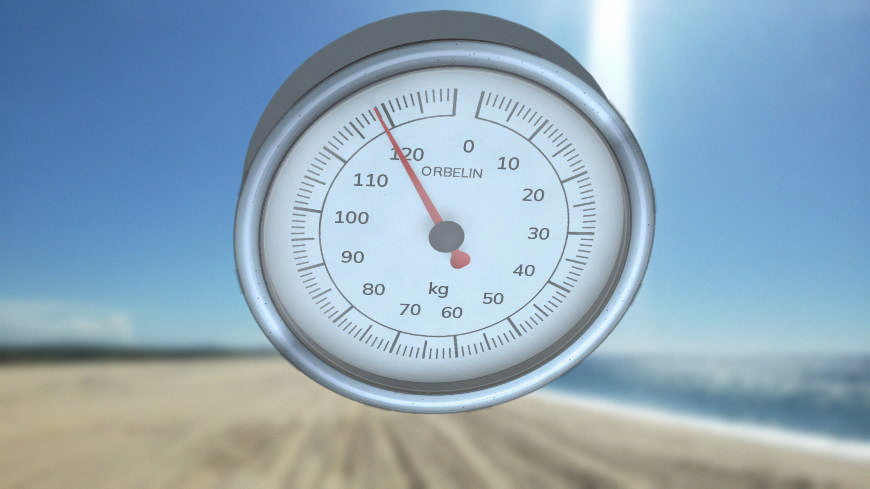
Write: 119 kg
